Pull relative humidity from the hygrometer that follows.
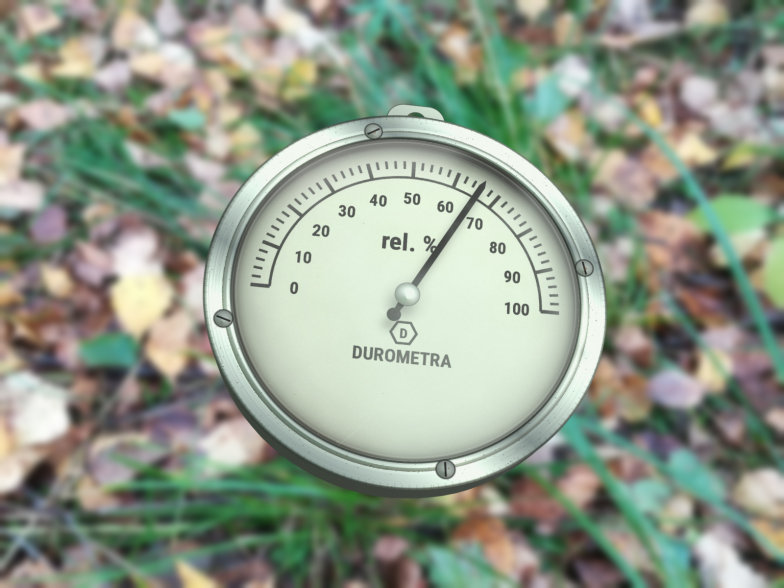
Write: 66 %
